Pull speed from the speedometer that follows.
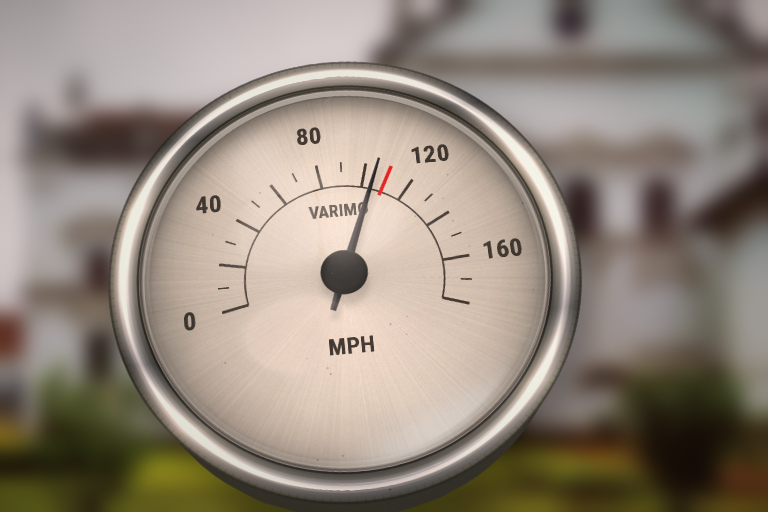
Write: 105 mph
